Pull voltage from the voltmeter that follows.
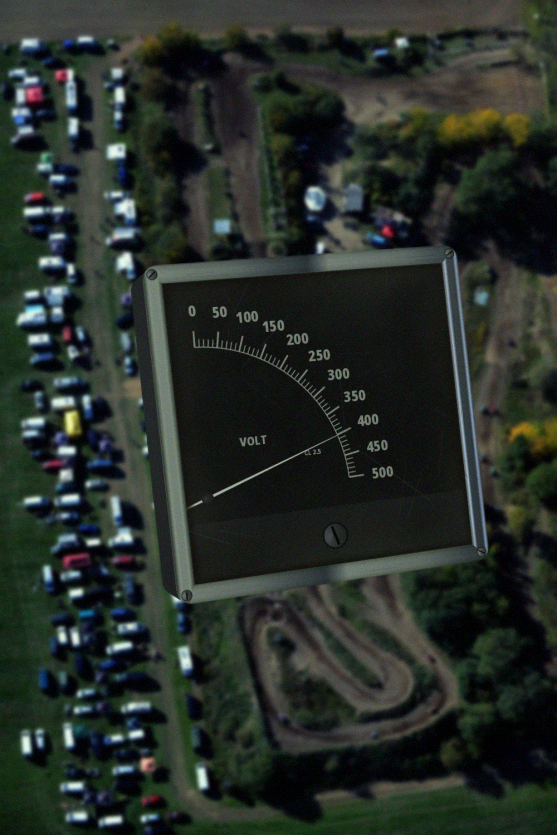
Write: 400 V
